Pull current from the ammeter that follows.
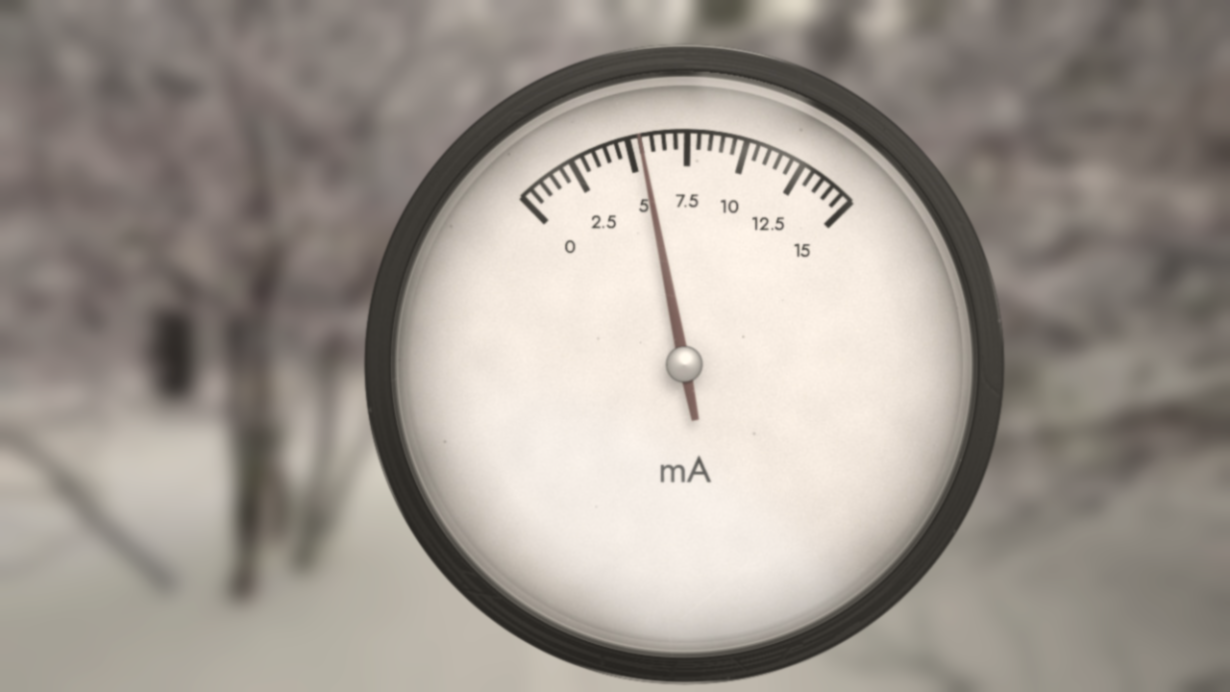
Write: 5.5 mA
